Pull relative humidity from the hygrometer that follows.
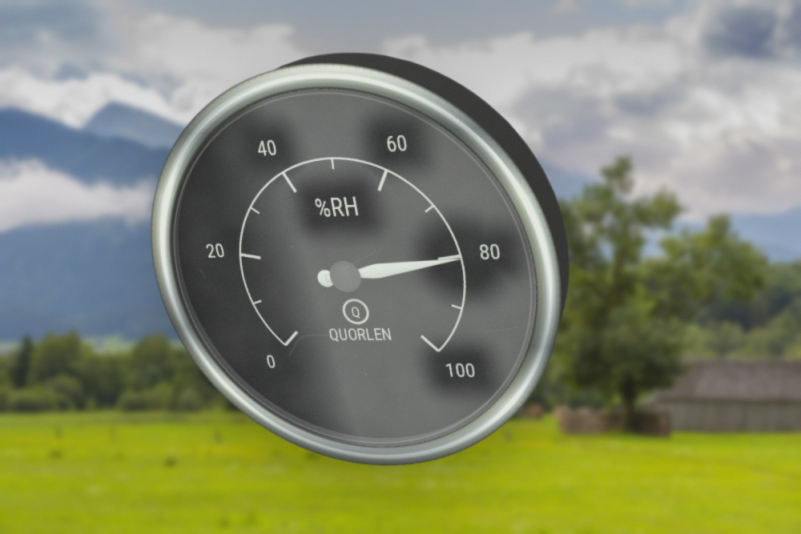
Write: 80 %
